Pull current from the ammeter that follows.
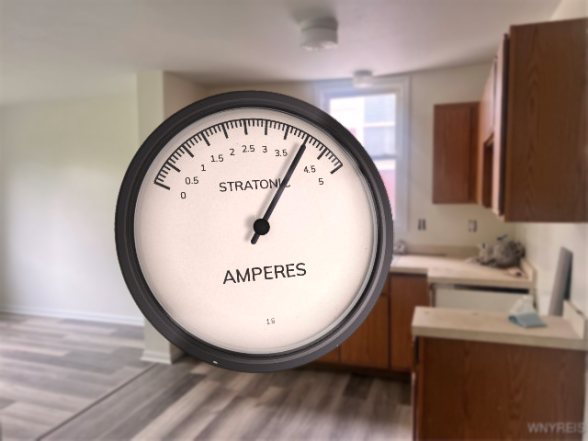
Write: 4 A
